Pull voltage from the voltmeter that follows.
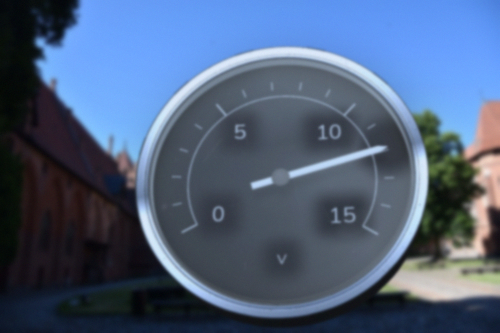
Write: 12 V
